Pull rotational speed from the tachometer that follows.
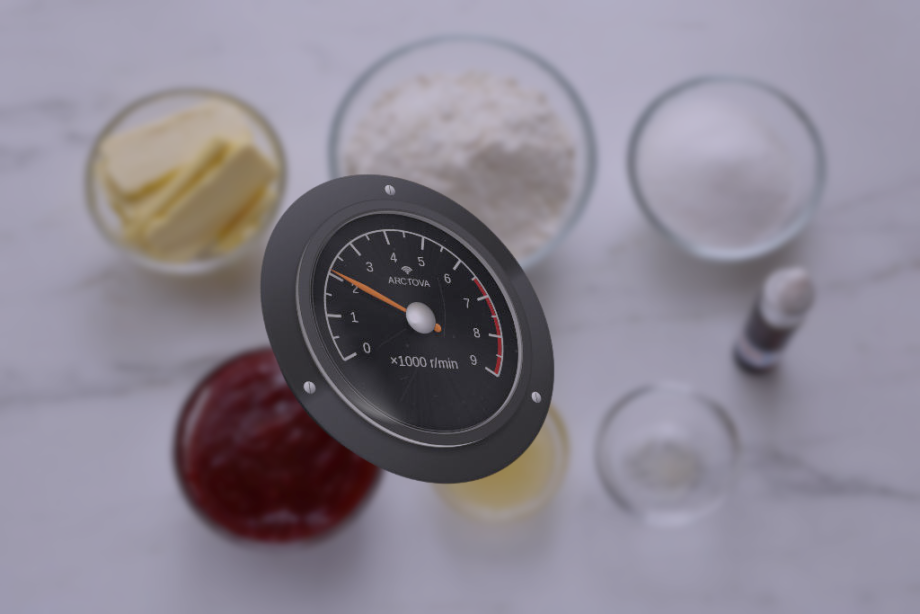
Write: 2000 rpm
